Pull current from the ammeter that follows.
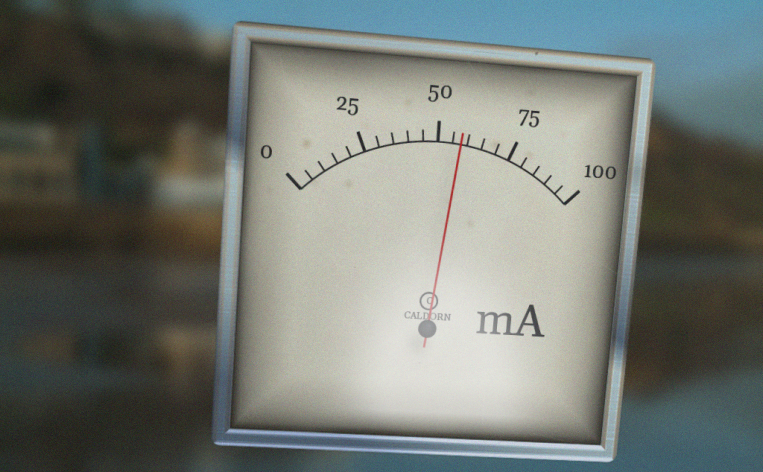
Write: 57.5 mA
